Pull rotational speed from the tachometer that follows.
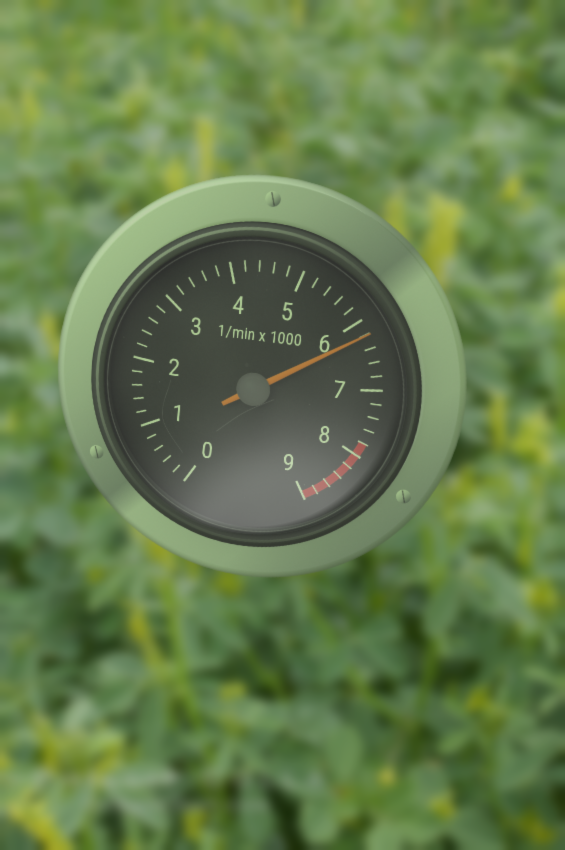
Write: 6200 rpm
